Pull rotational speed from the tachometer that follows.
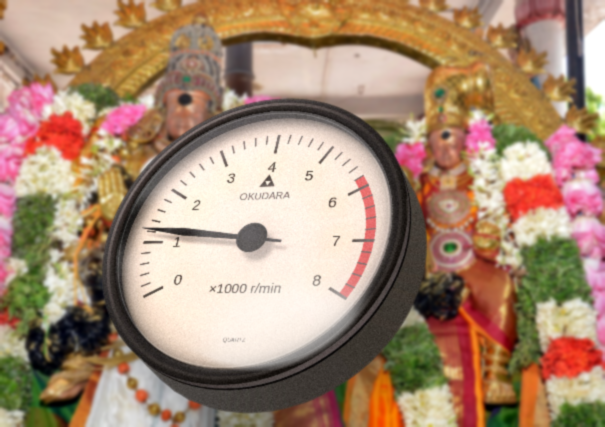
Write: 1200 rpm
